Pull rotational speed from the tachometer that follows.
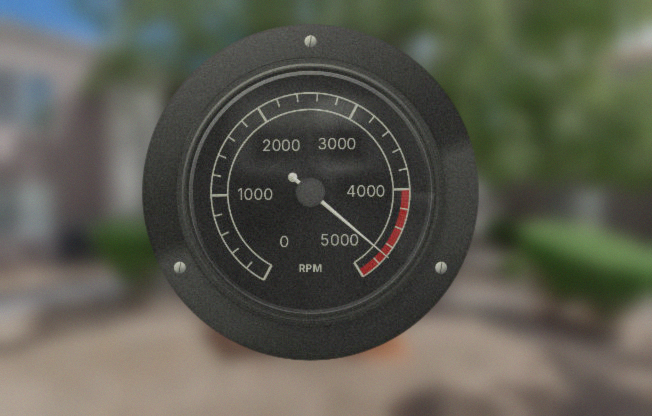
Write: 4700 rpm
